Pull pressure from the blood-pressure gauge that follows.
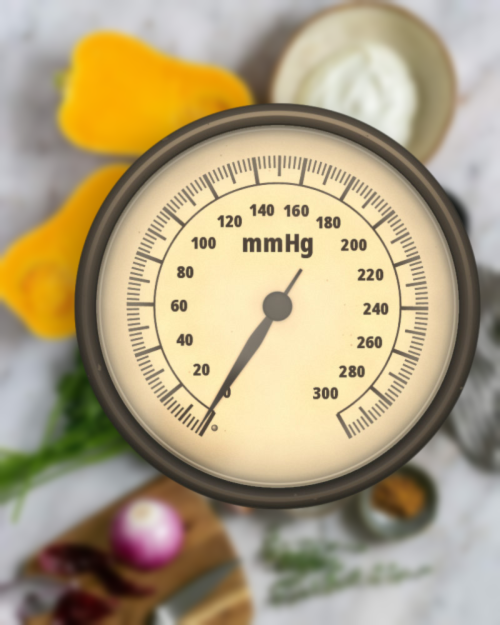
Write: 2 mmHg
